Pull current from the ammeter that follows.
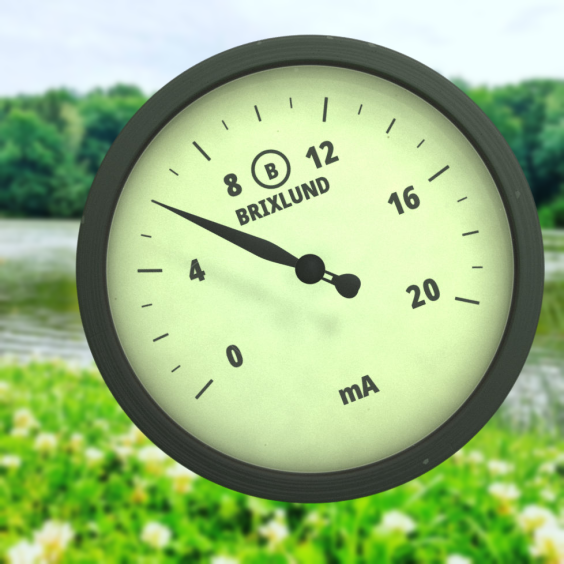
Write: 6 mA
